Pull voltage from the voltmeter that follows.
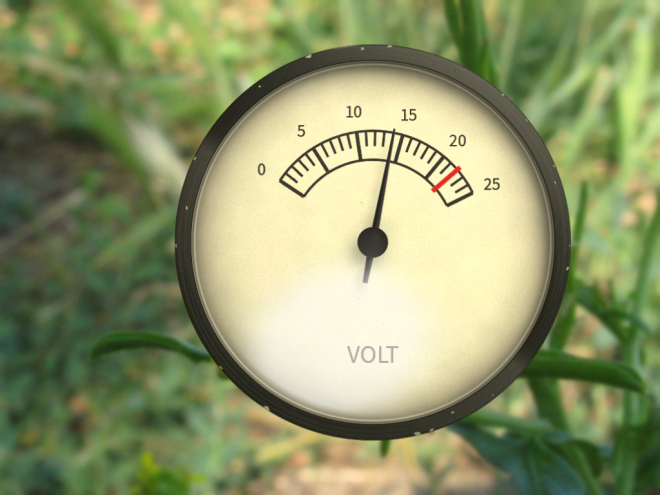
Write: 14 V
